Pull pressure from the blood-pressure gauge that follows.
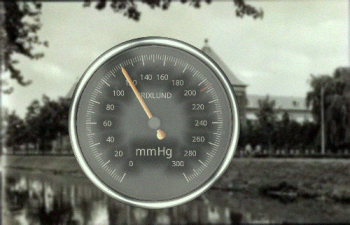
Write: 120 mmHg
